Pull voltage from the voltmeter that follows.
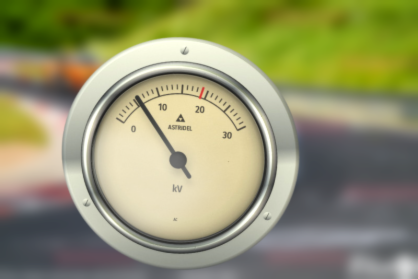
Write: 6 kV
